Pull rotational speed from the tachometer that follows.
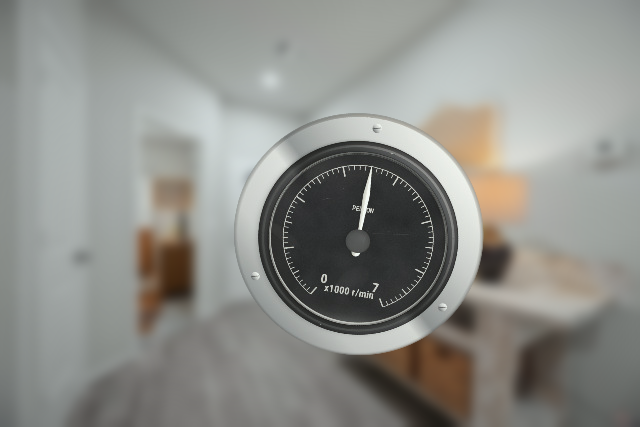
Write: 3500 rpm
